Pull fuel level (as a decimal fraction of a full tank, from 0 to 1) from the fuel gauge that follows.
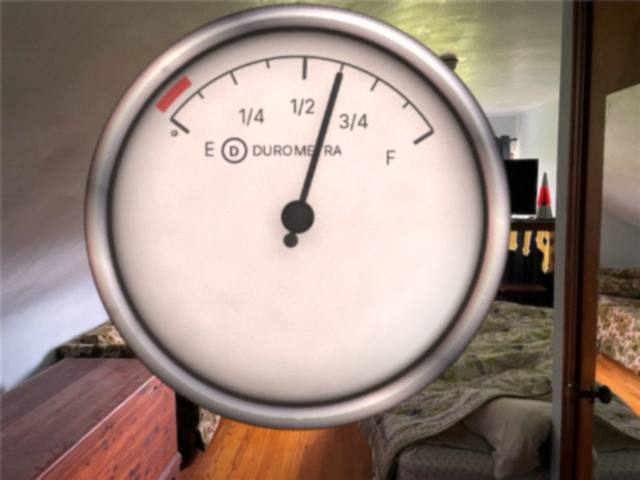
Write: 0.625
